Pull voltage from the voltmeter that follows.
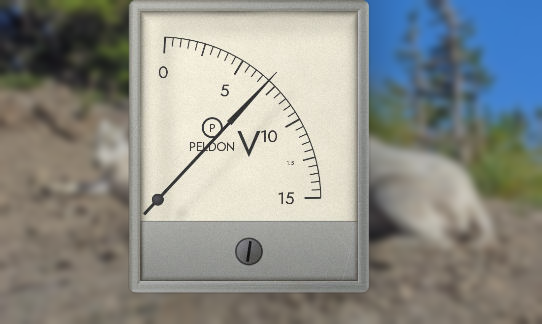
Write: 7 V
